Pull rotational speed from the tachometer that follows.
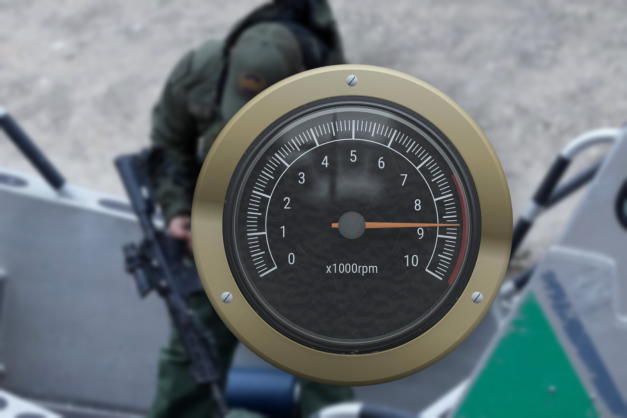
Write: 8700 rpm
